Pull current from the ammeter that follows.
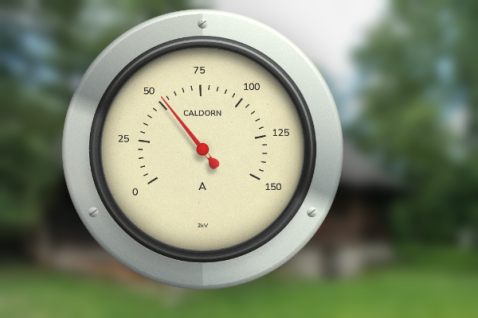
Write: 52.5 A
